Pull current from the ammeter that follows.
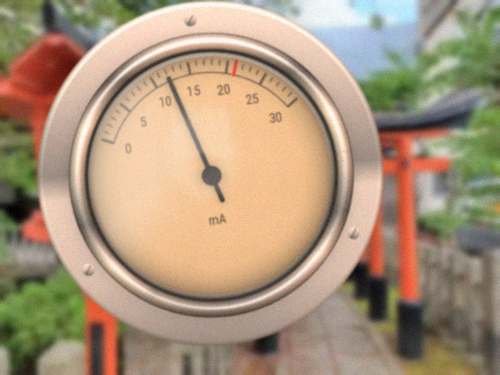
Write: 12 mA
